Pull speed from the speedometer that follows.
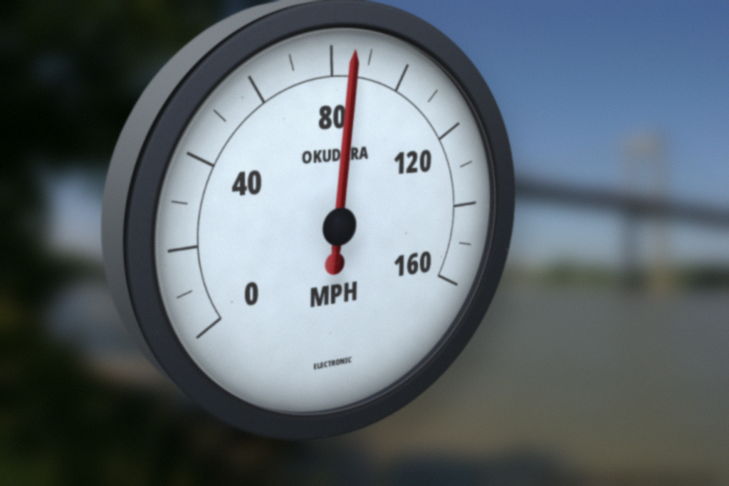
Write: 85 mph
